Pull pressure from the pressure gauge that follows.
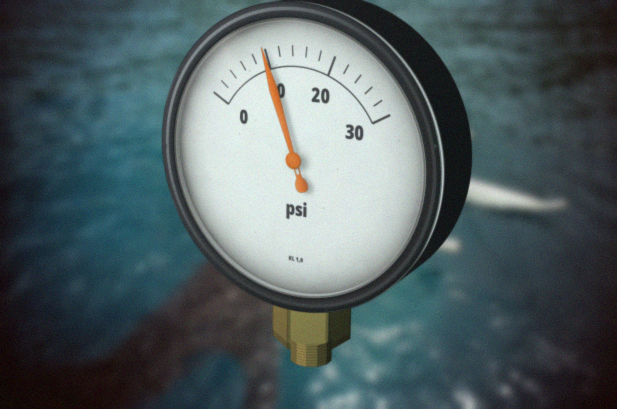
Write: 10 psi
